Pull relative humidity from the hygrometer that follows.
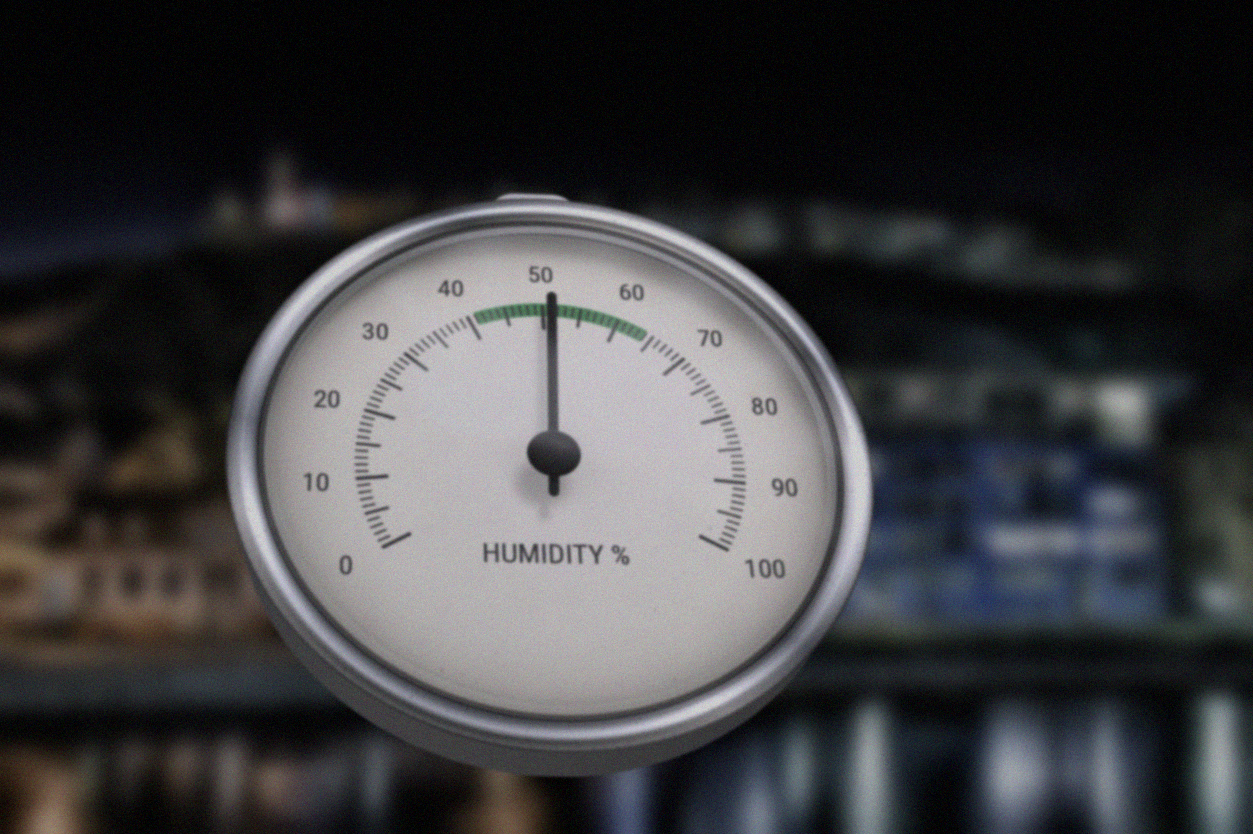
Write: 51 %
